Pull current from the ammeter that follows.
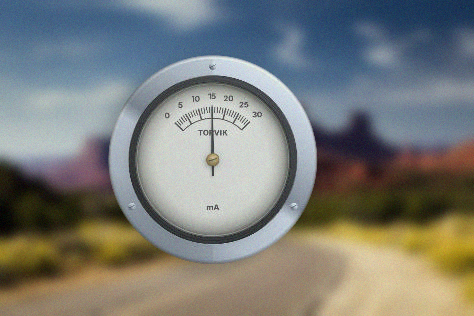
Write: 15 mA
